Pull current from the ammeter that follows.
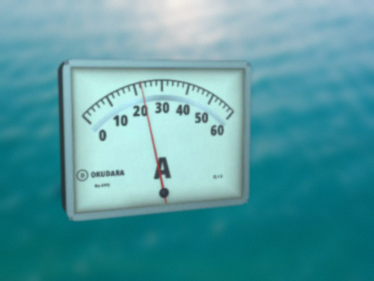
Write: 22 A
